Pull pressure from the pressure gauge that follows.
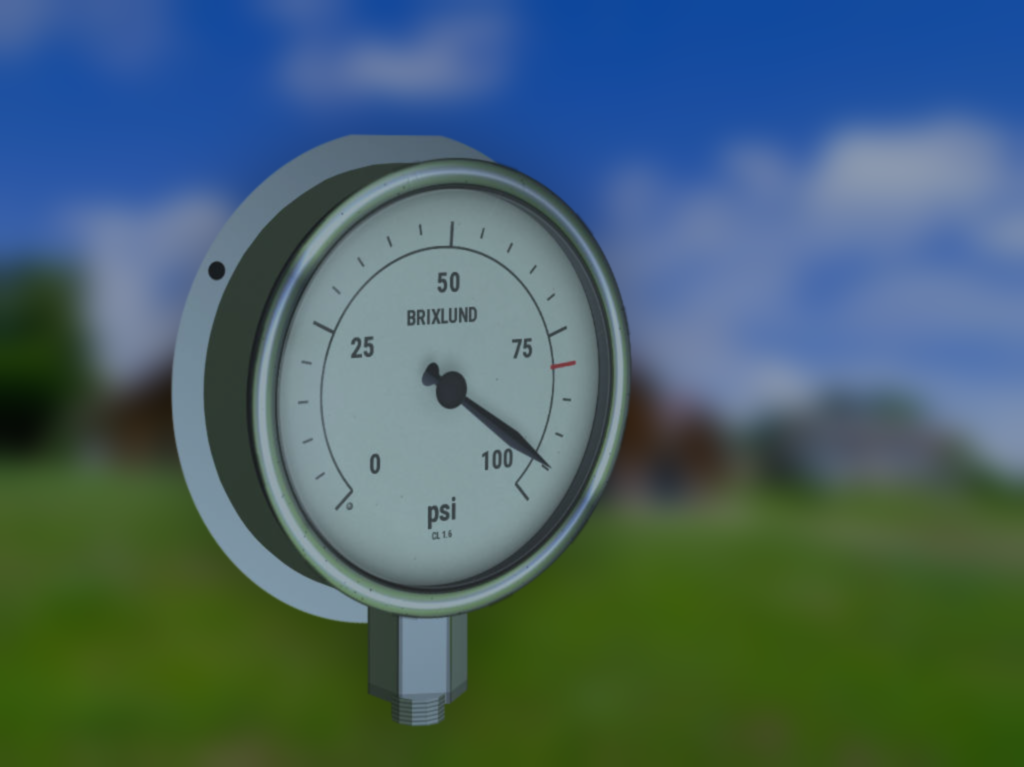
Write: 95 psi
